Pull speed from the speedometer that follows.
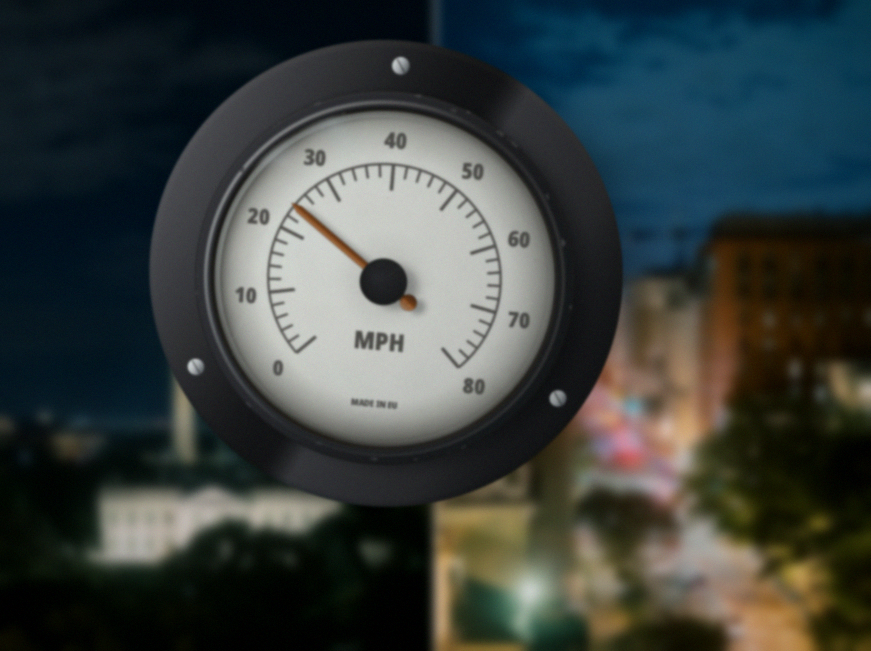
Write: 24 mph
